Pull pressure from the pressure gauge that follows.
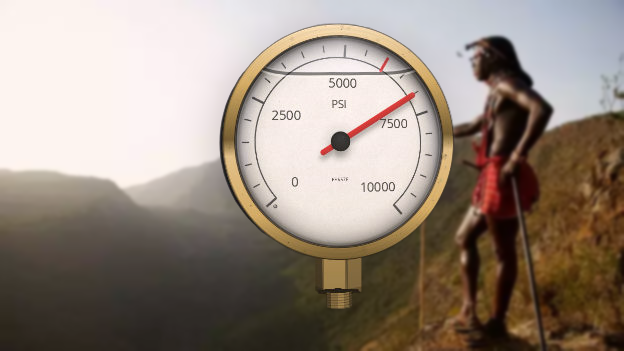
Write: 7000 psi
